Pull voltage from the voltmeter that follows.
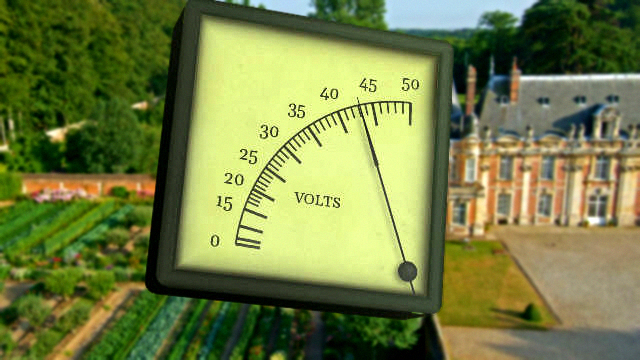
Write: 43 V
